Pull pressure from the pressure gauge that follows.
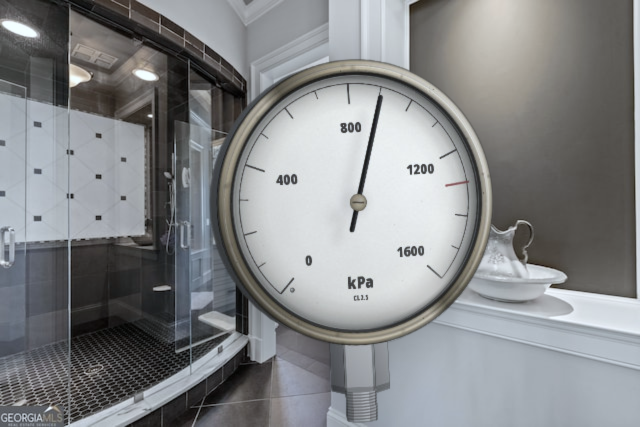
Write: 900 kPa
